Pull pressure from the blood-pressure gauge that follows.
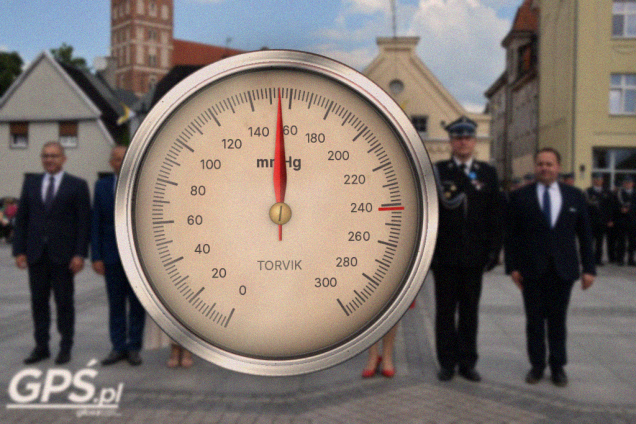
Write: 154 mmHg
